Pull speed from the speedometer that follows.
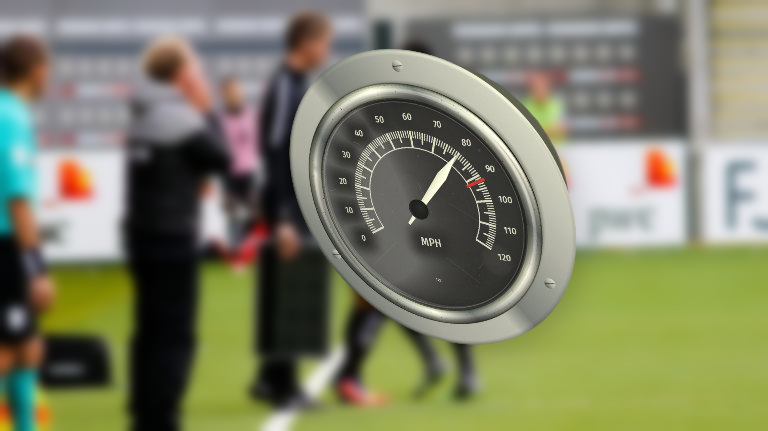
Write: 80 mph
